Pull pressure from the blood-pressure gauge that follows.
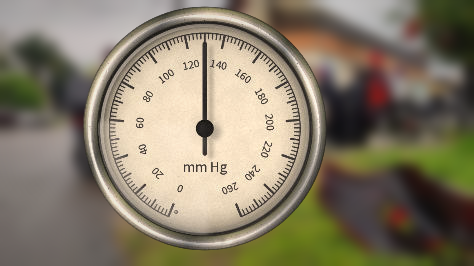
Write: 130 mmHg
